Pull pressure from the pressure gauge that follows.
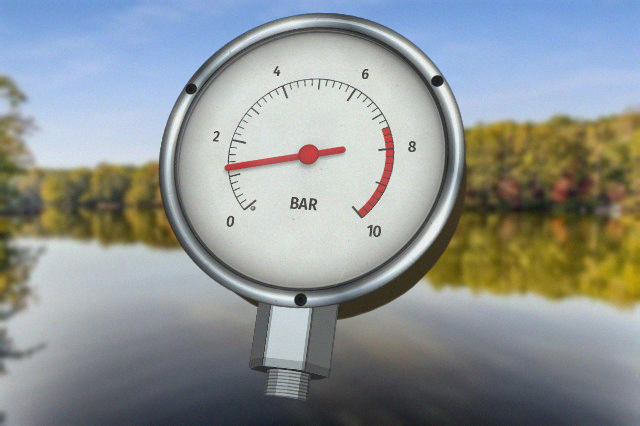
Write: 1.2 bar
